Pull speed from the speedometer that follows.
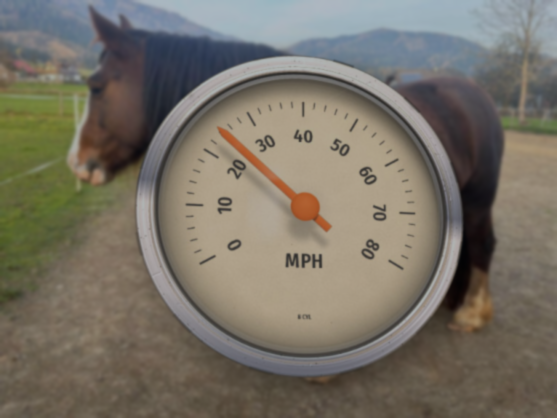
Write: 24 mph
